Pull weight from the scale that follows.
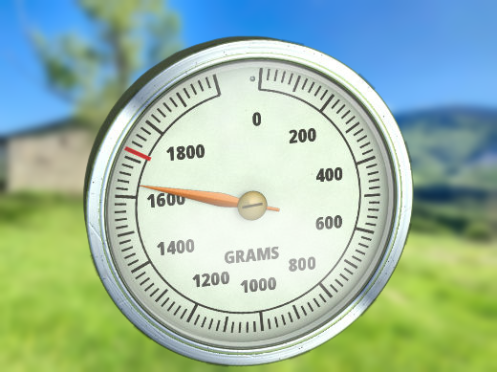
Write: 1640 g
